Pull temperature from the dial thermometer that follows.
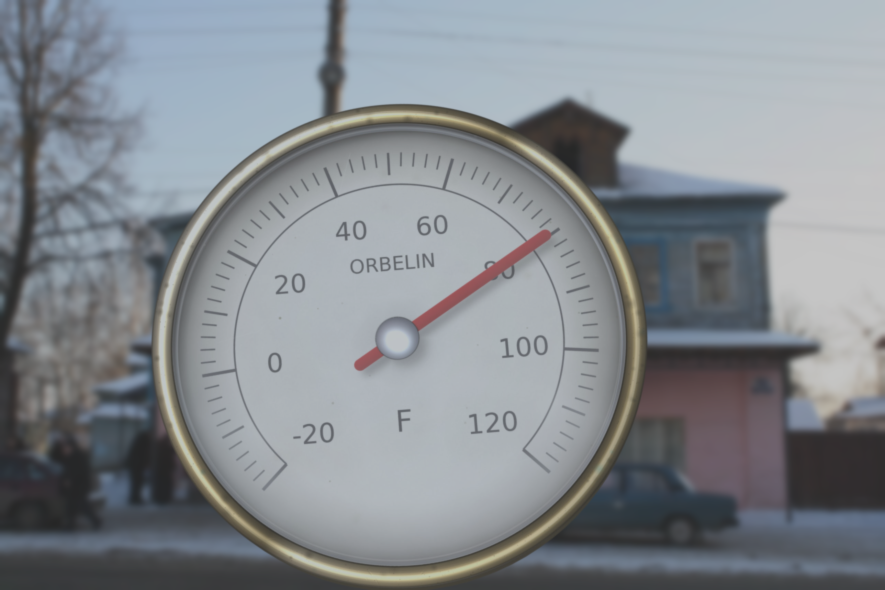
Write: 80 °F
